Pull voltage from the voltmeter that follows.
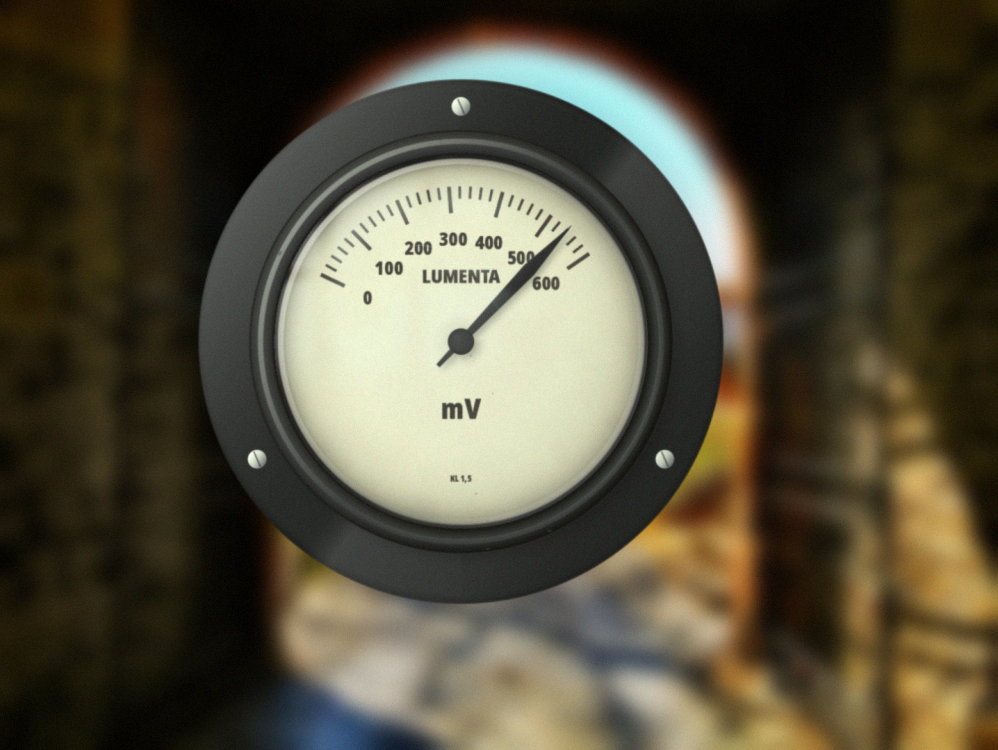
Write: 540 mV
